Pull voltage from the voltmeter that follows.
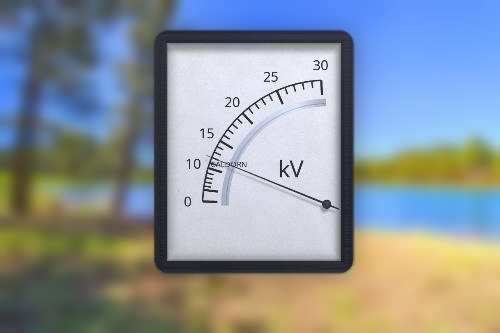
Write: 12 kV
